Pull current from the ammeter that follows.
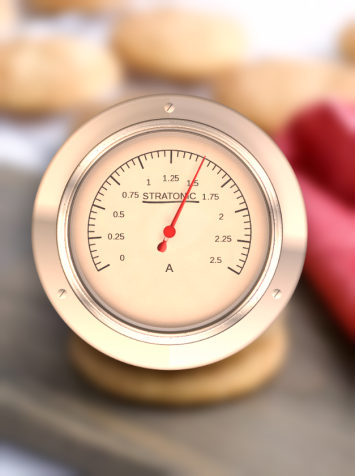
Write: 1.5 A
